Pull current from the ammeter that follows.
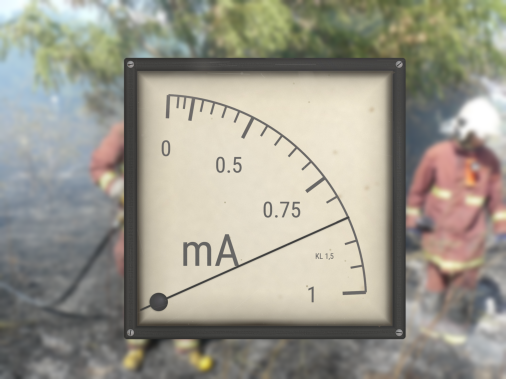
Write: 0.85 mA
